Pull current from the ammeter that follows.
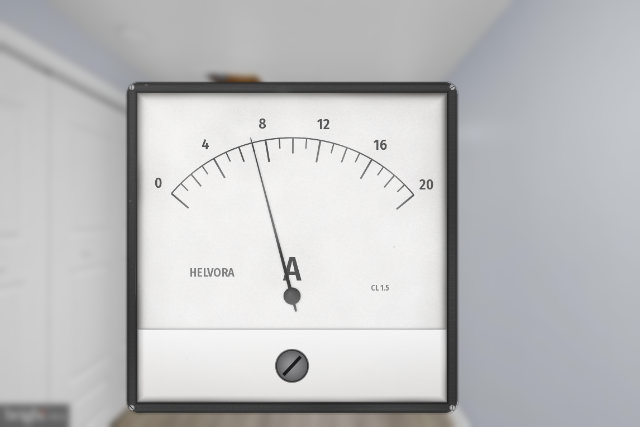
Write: 7 A
